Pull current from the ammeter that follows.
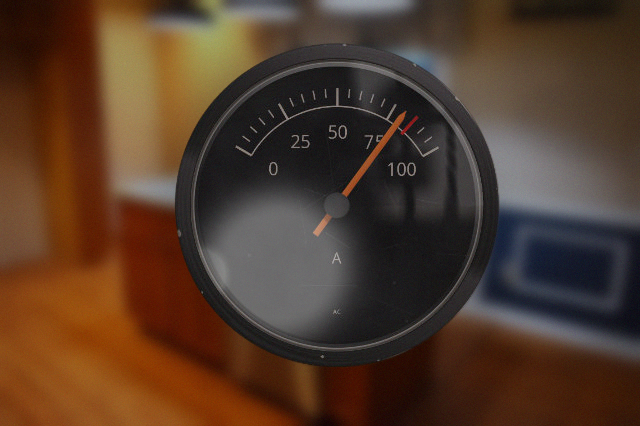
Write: 80 A
